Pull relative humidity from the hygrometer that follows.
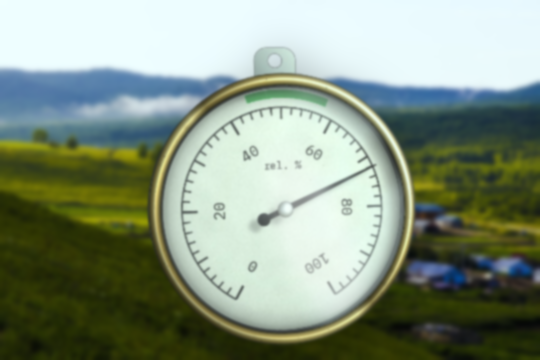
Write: 72 %
